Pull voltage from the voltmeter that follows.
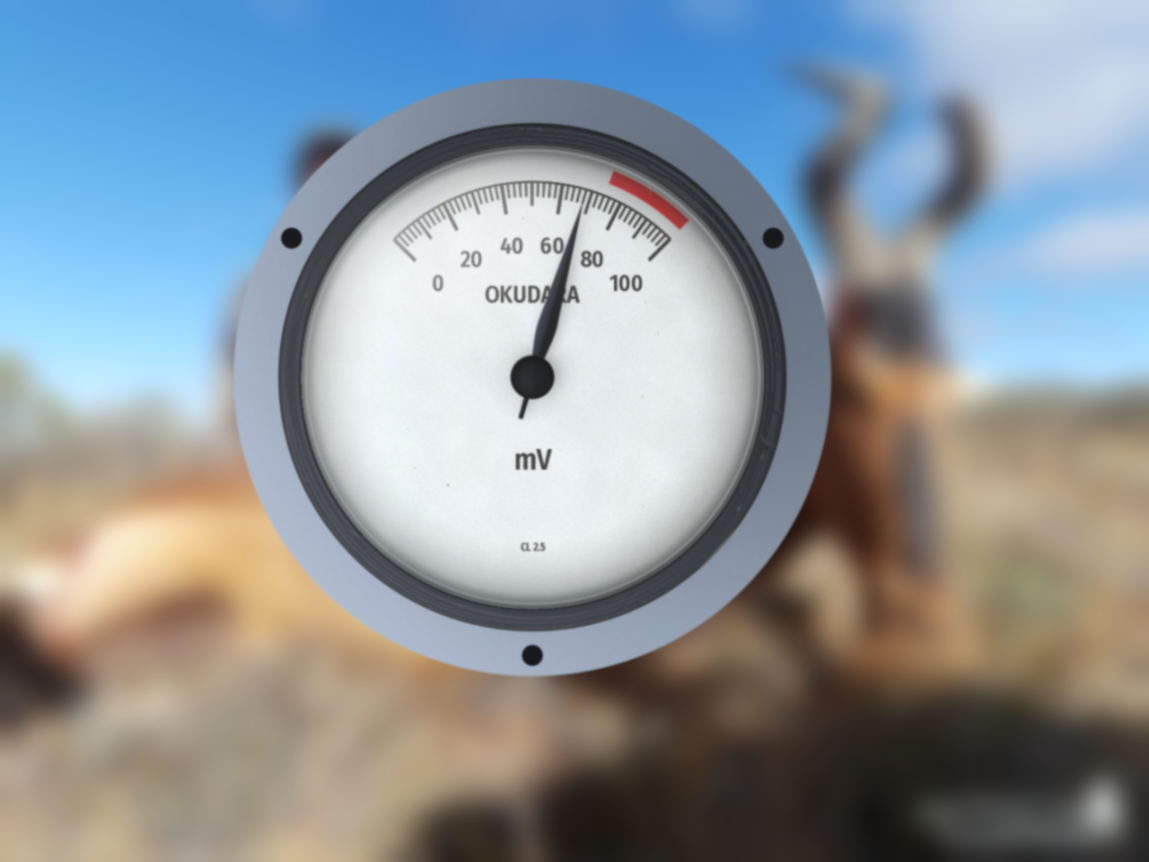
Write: 68 mV
